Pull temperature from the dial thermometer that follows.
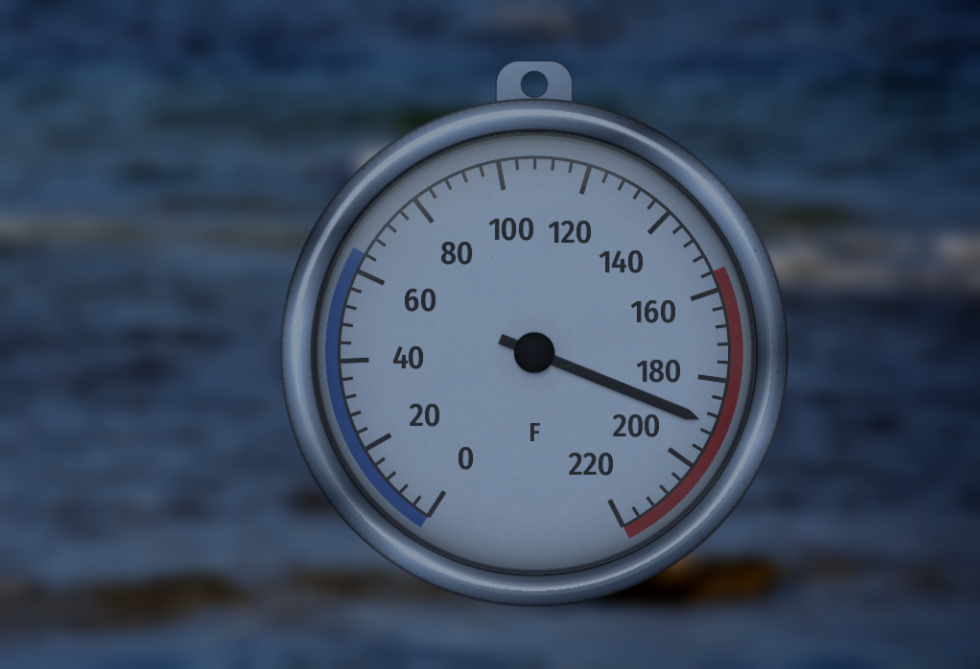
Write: 190 °F
